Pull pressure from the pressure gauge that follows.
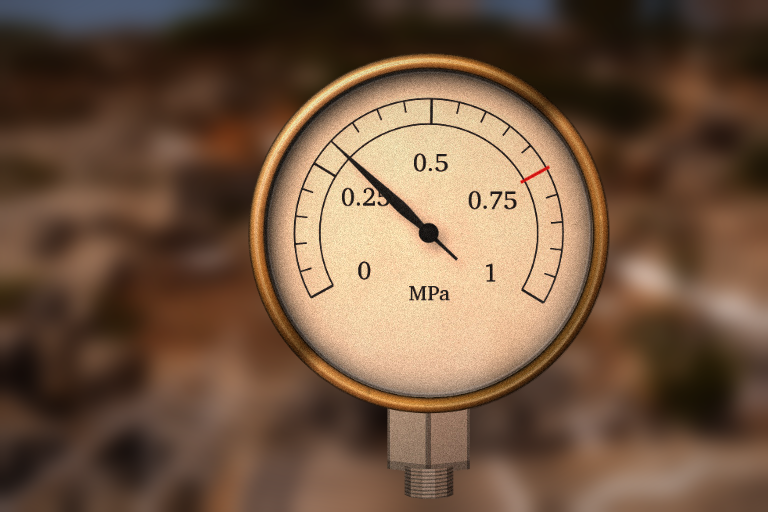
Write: 0.3 MPa
